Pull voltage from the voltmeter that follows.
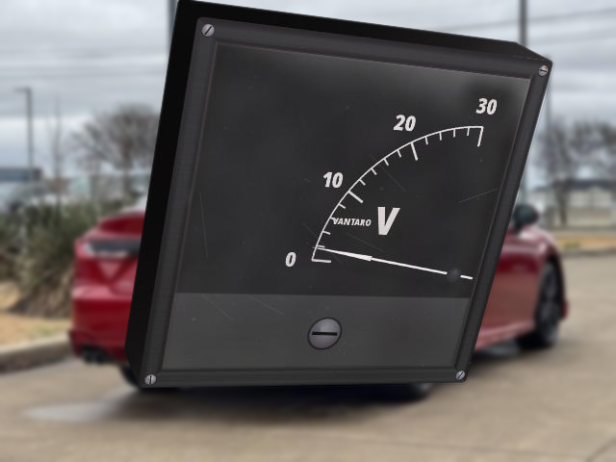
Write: 2 V
